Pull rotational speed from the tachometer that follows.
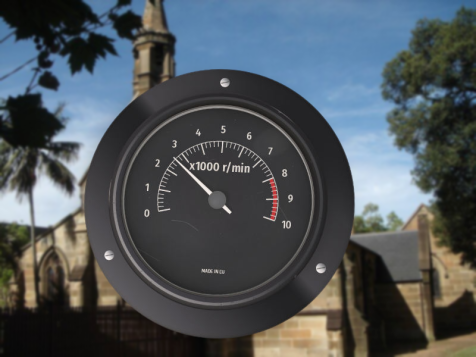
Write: 2600 rpm
